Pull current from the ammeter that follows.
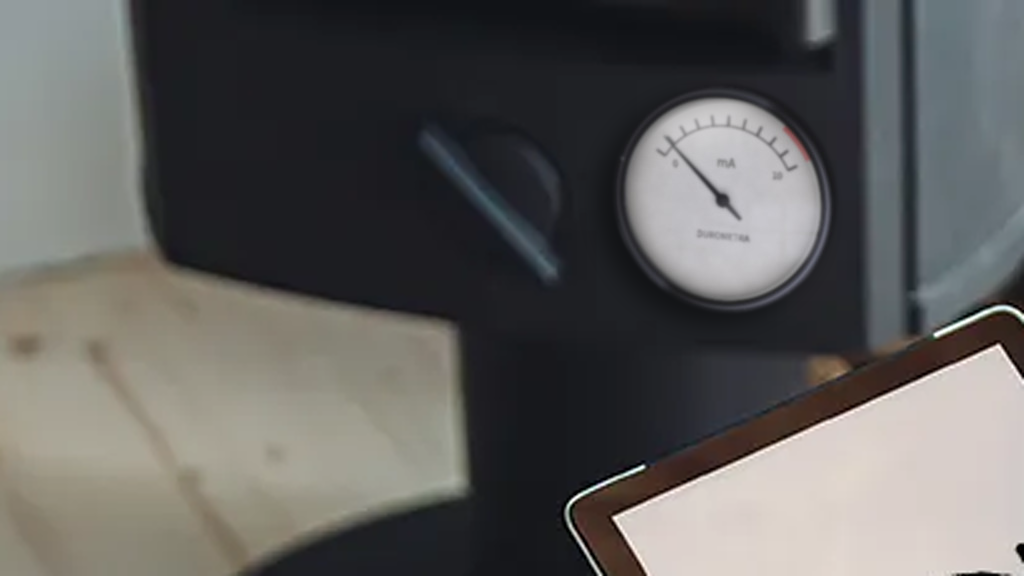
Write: 1 mA
